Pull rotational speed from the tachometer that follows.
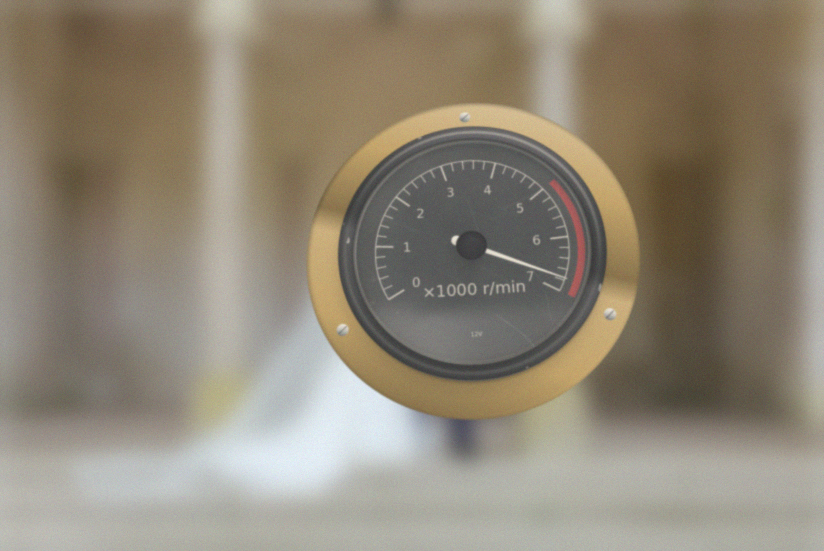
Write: 6800 rpm
